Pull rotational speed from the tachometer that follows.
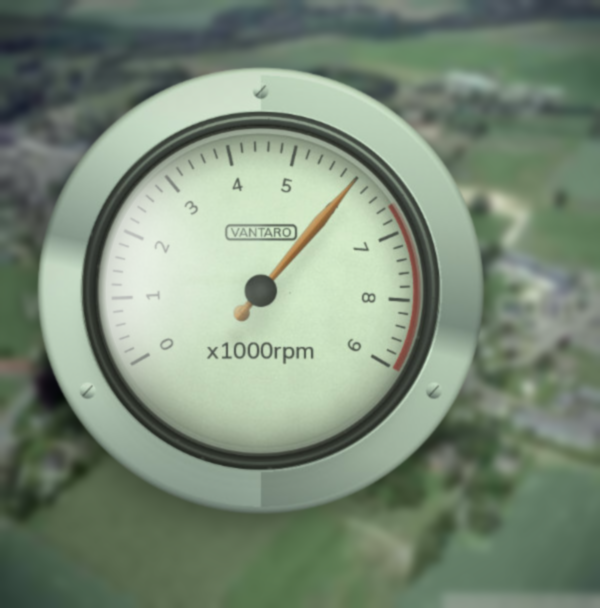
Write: 6000 rpm
